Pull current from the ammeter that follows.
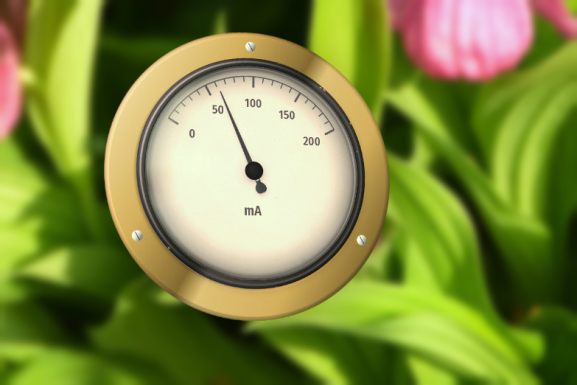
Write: 60 mA
